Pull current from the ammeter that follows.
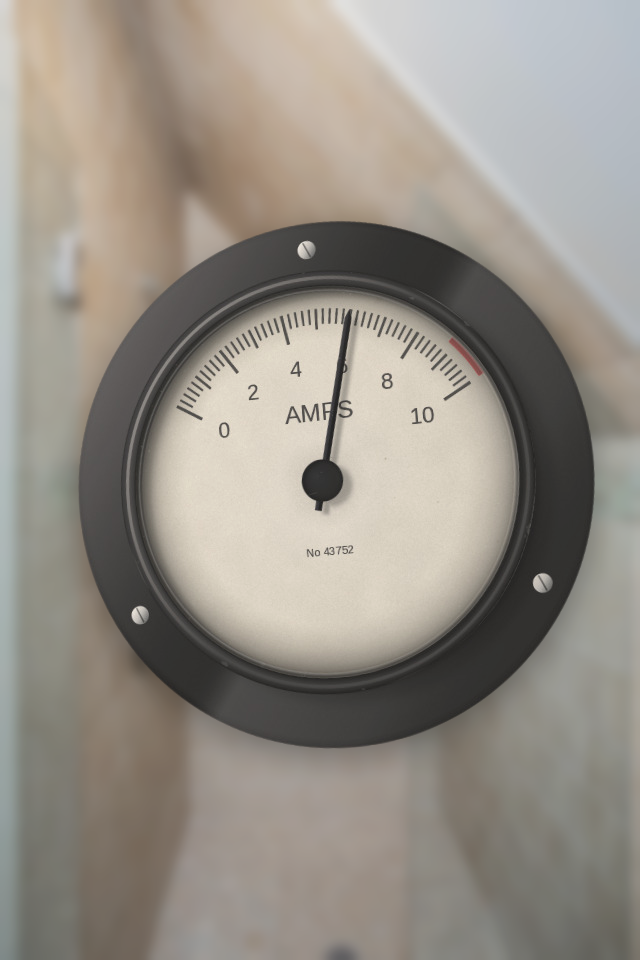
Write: 6 A
